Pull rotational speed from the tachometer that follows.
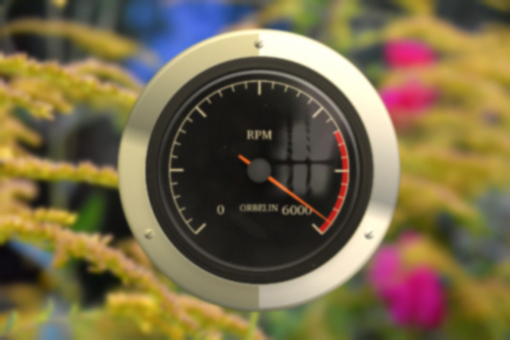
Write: 5800 rpm
